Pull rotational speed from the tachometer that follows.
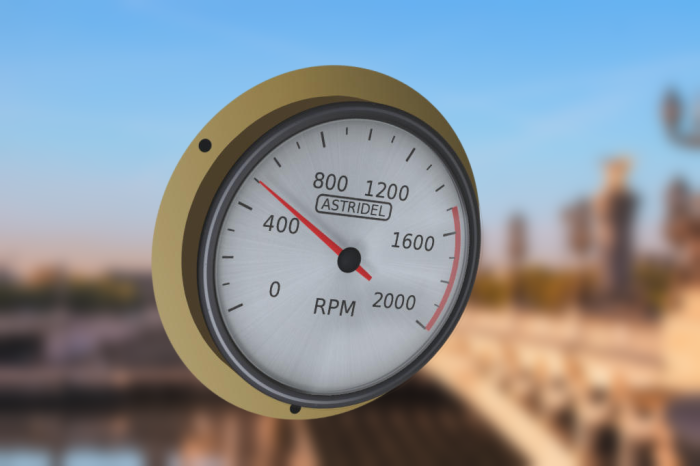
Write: 500 rpm
